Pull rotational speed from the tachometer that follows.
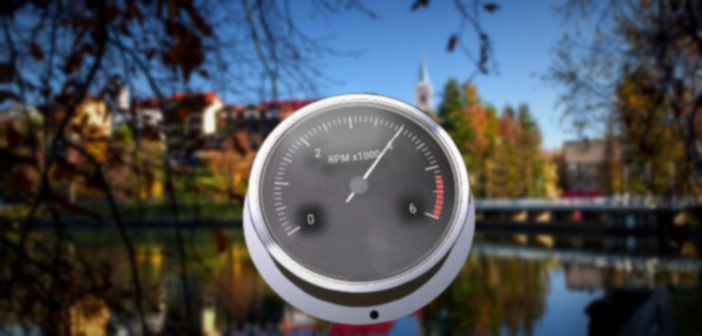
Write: 4000 rpm
